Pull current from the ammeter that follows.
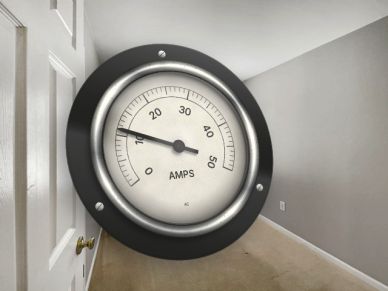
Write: 11 A
